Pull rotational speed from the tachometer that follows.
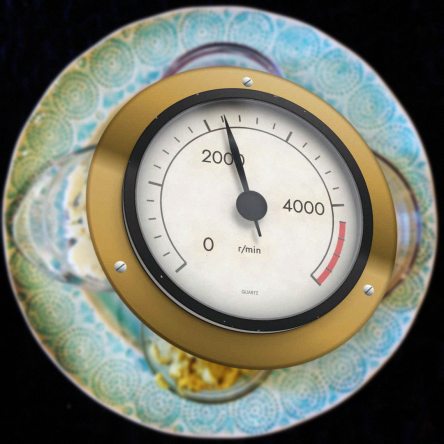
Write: 2200 rpm
